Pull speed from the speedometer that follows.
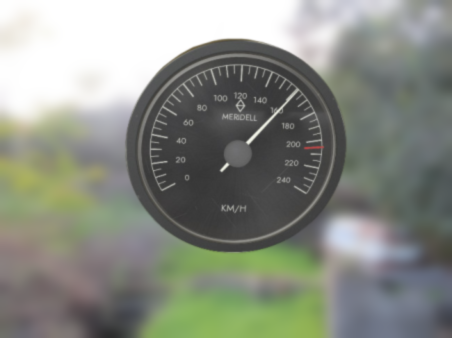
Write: 160 km/h
